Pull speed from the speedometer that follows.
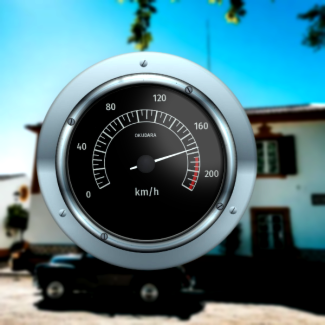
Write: 175 km/h
